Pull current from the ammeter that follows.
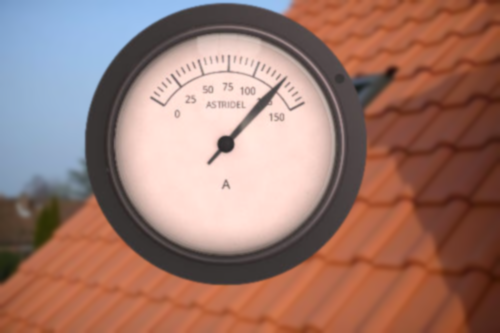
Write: 125 A
